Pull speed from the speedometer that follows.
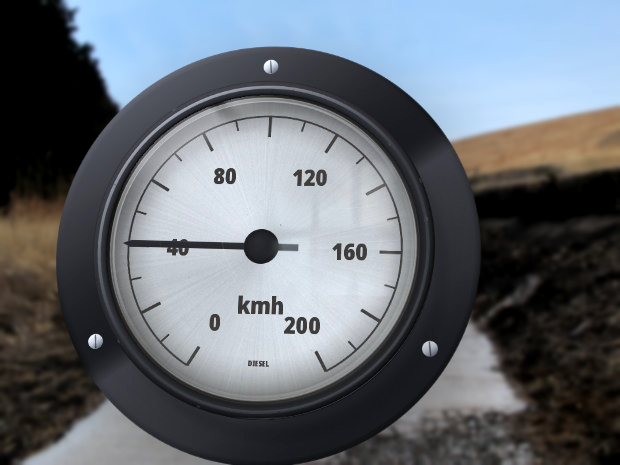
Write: 40 km/h
